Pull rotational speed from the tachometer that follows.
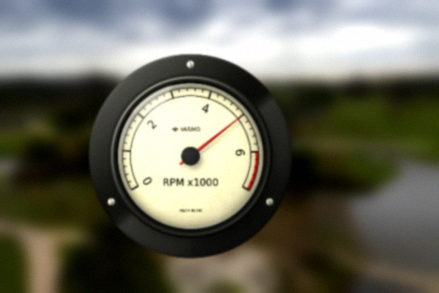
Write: 5000 rpm
